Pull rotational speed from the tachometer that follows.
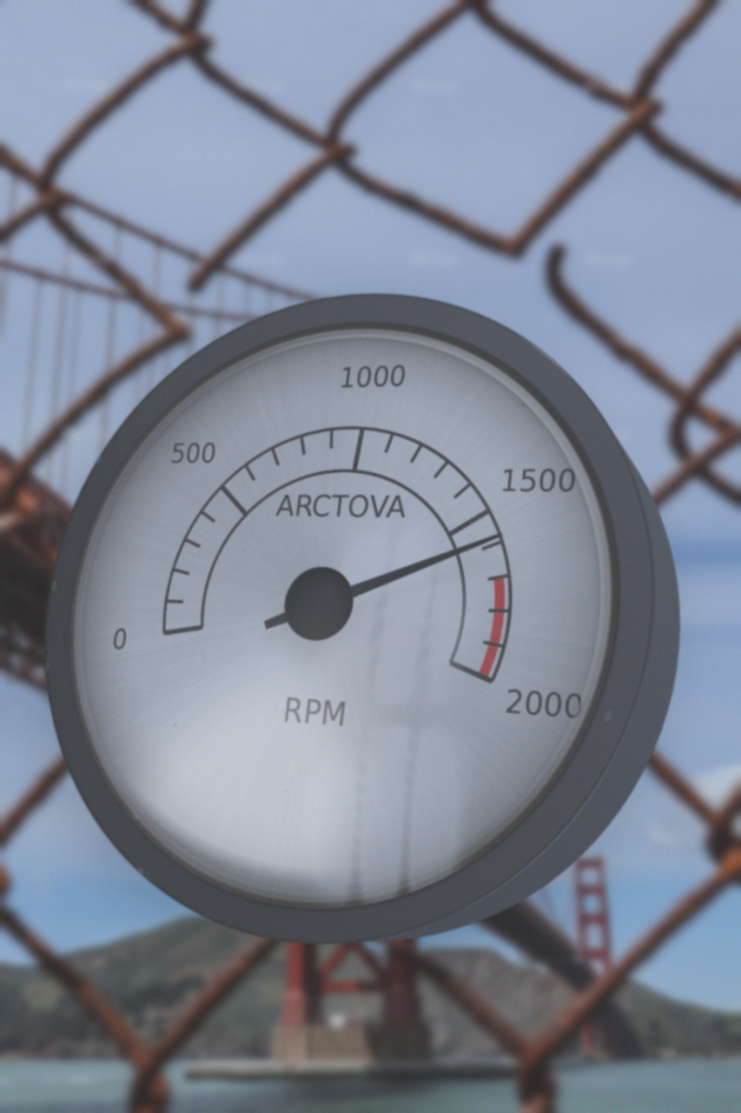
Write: 1600 rpm
